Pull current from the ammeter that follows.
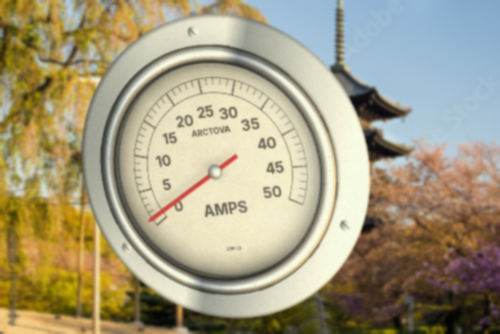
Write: 1 A
